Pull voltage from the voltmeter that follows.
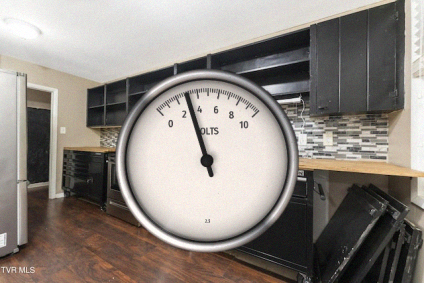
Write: 3 V
